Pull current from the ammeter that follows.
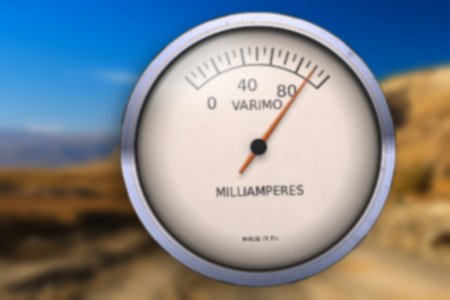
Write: 90 mA
